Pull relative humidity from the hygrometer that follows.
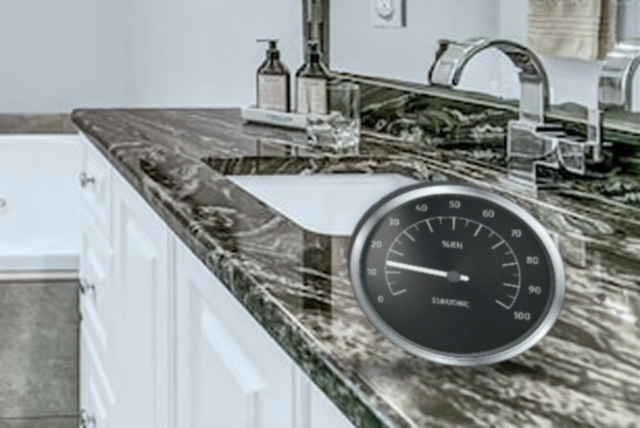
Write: 15 %
